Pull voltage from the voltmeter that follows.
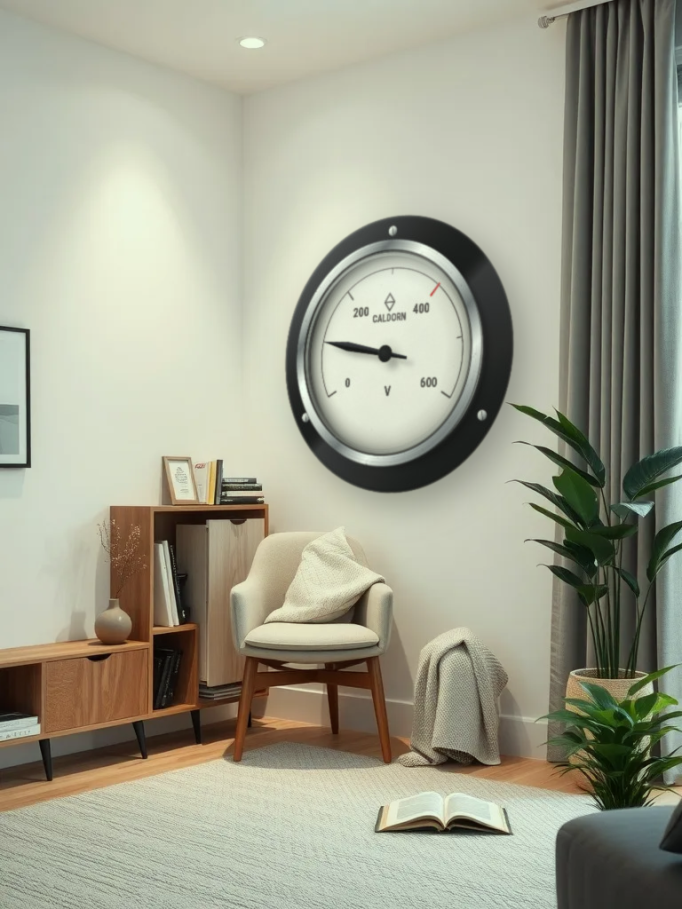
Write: 100 V
